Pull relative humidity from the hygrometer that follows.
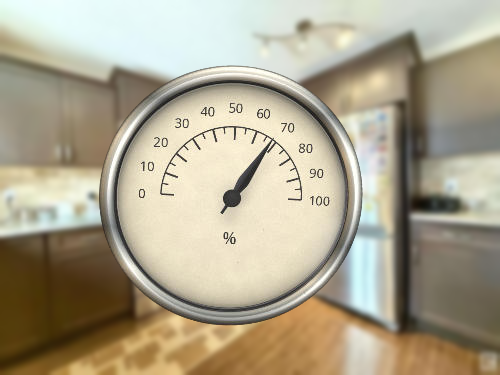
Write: 67.5 %
